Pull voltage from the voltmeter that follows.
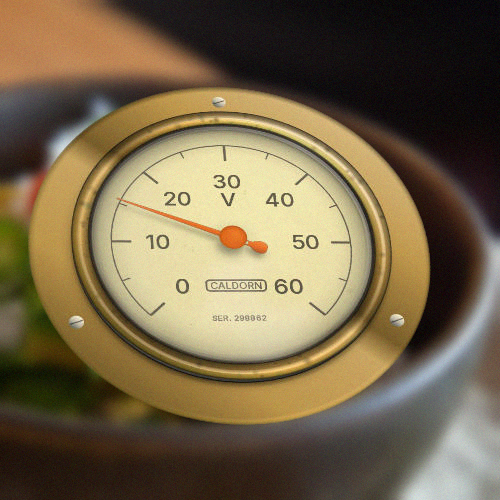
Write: 15 V
